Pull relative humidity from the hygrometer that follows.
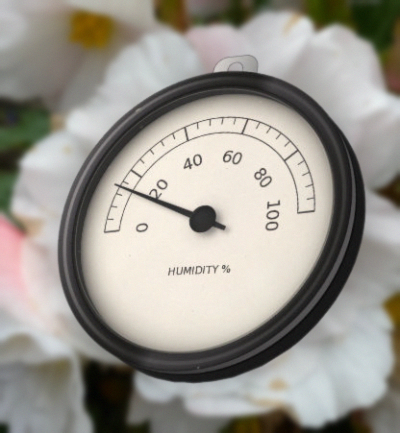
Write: 14 %
